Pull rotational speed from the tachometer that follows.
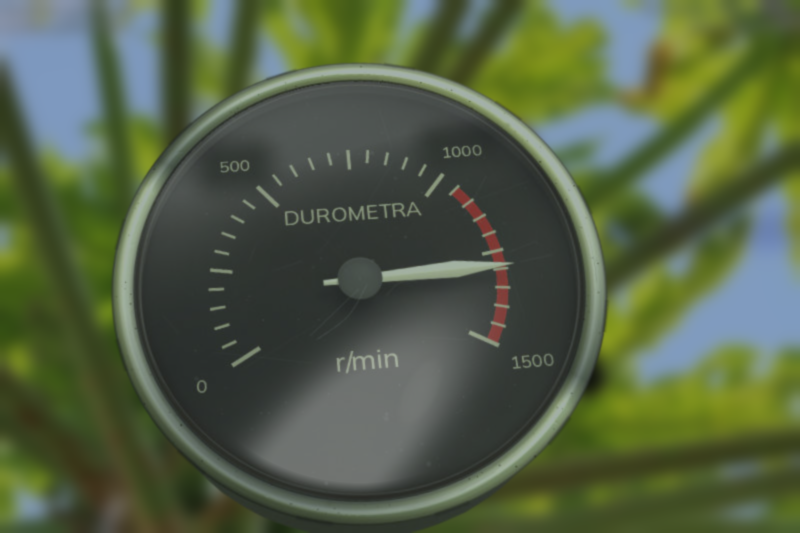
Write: 1300 rpm
